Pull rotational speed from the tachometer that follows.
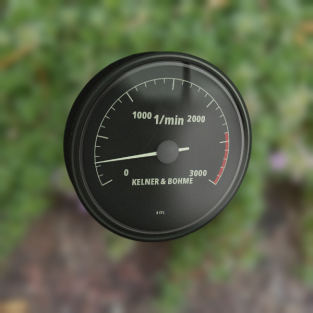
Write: 250 rpm
